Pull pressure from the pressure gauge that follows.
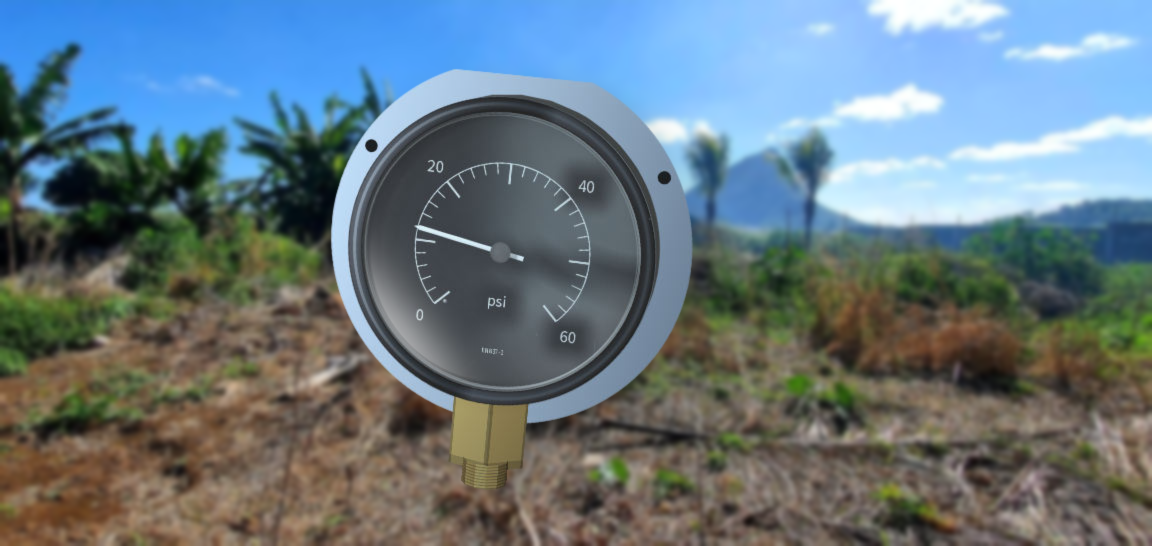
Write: 12 psi
